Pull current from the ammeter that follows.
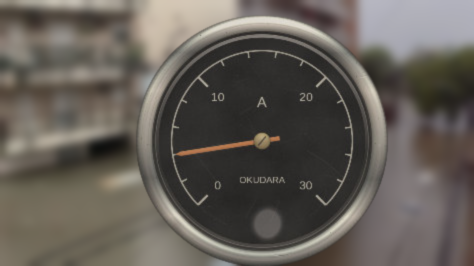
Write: 4 A
